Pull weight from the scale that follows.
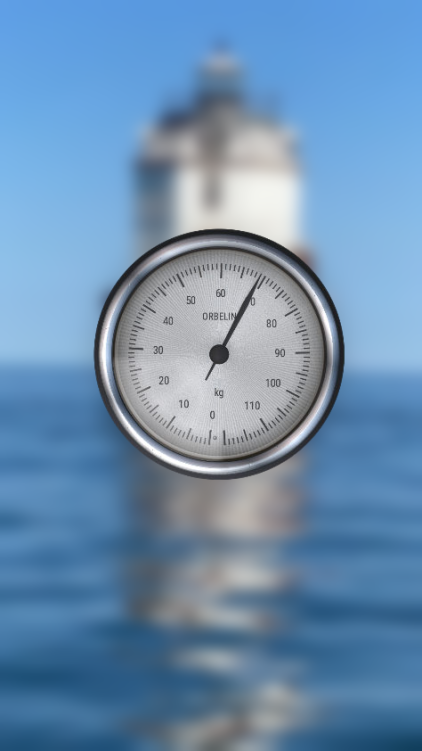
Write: 69 kg
